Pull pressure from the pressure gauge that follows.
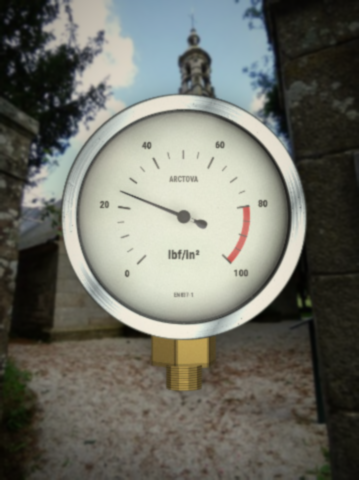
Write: 25 psi
